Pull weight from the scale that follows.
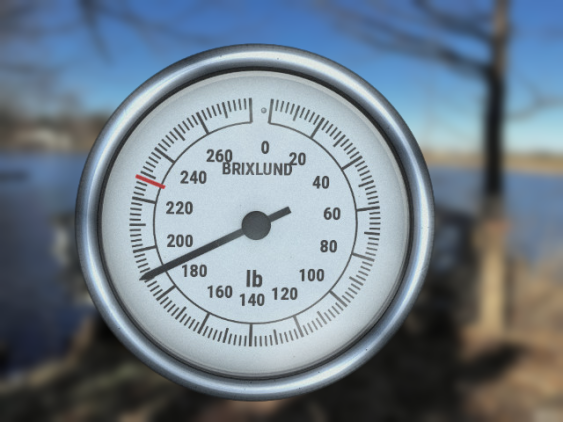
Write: 190 lb
